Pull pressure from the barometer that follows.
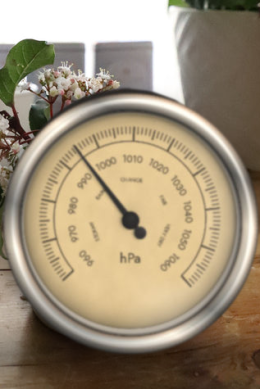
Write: 995 hPa
